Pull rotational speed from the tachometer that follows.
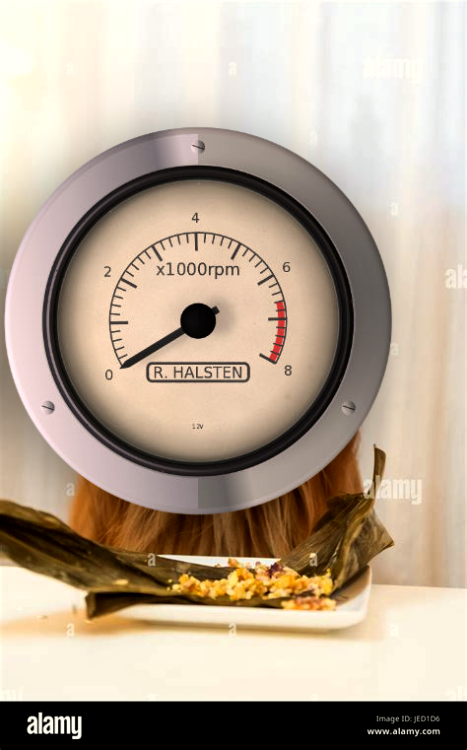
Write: 0 rpm
